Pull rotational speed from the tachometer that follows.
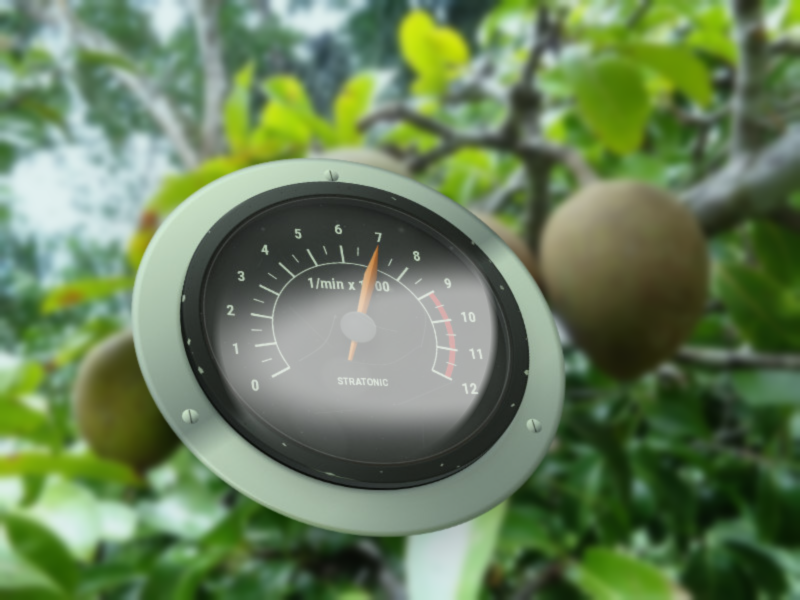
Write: 7000 rpm
